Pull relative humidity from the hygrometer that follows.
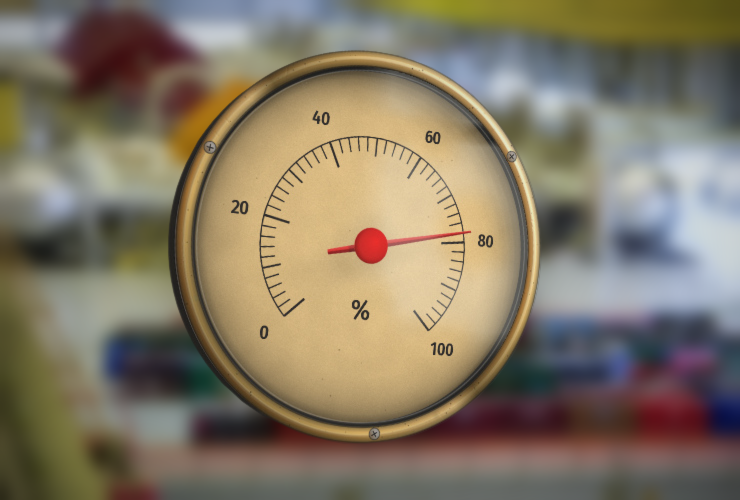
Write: 78 %
